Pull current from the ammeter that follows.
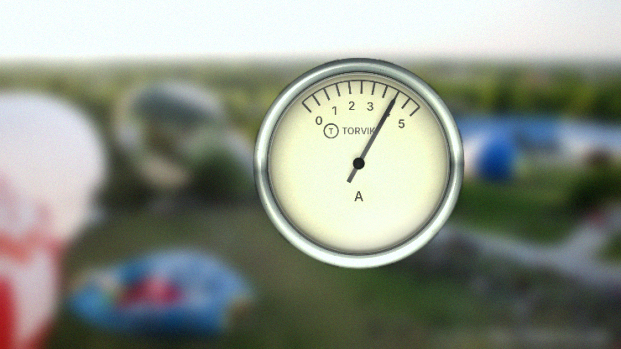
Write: 4 A
